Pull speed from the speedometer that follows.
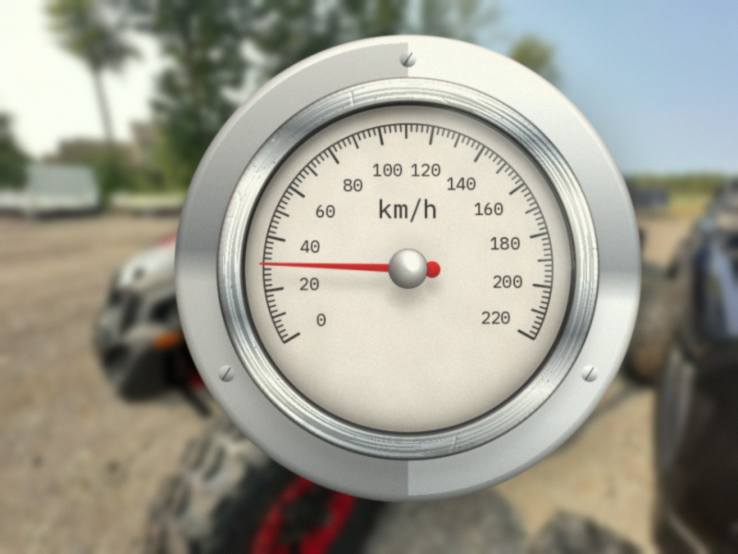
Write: 30 km/h
